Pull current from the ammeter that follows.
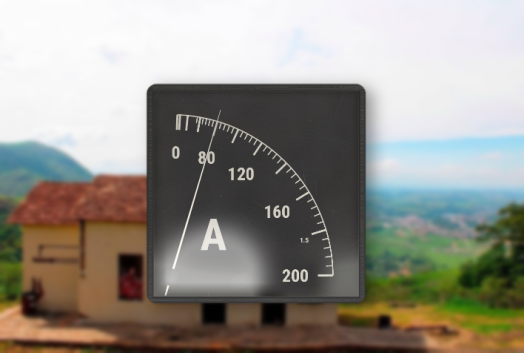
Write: 80 A
